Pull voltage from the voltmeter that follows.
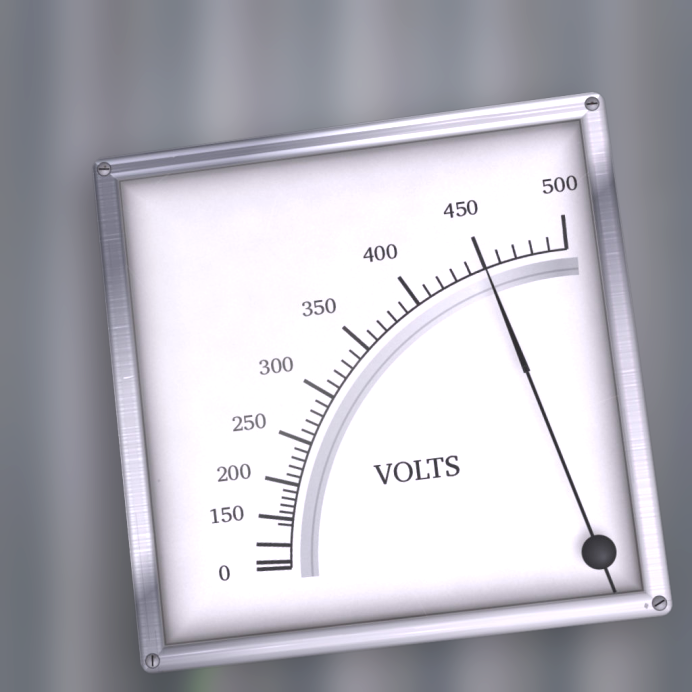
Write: 450 V
